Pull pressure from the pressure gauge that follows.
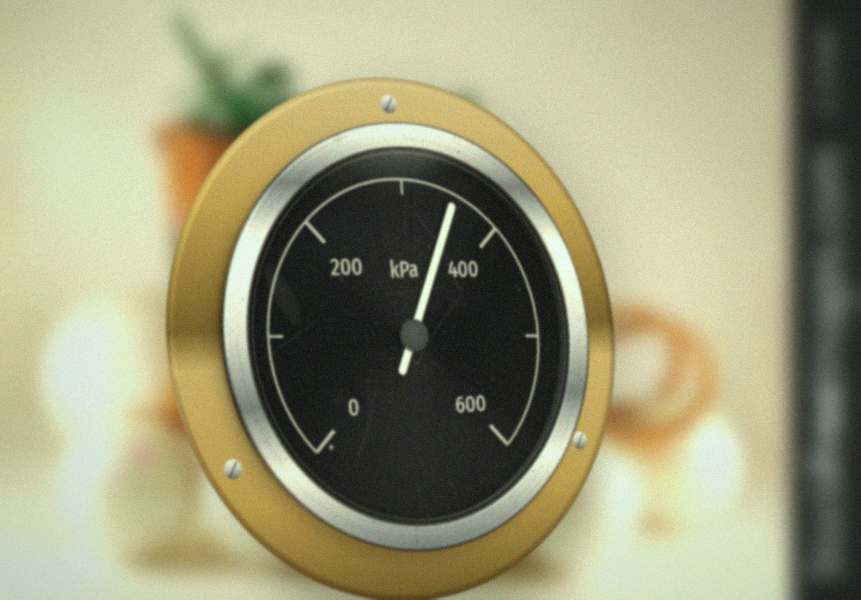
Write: 350 kPa
